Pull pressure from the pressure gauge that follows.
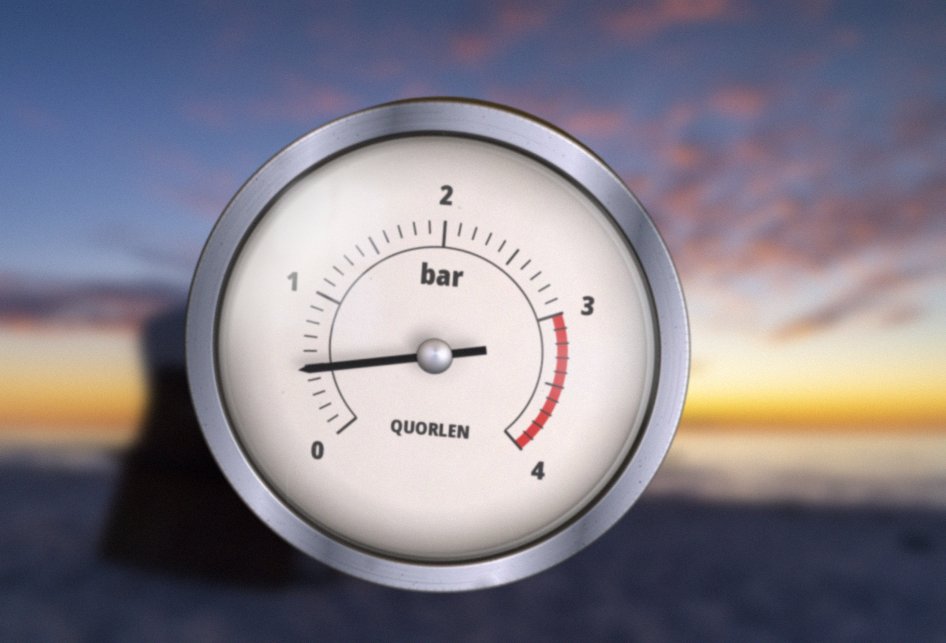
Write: 0.5 bar
